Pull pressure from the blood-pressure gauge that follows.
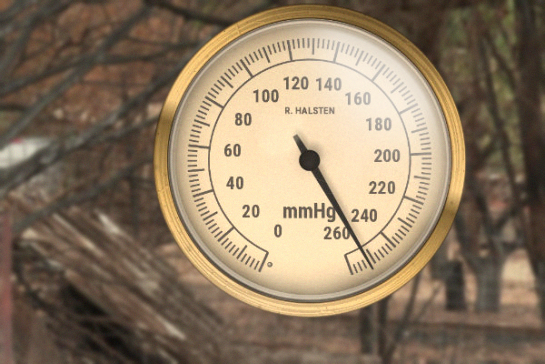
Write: 252 mmHg
